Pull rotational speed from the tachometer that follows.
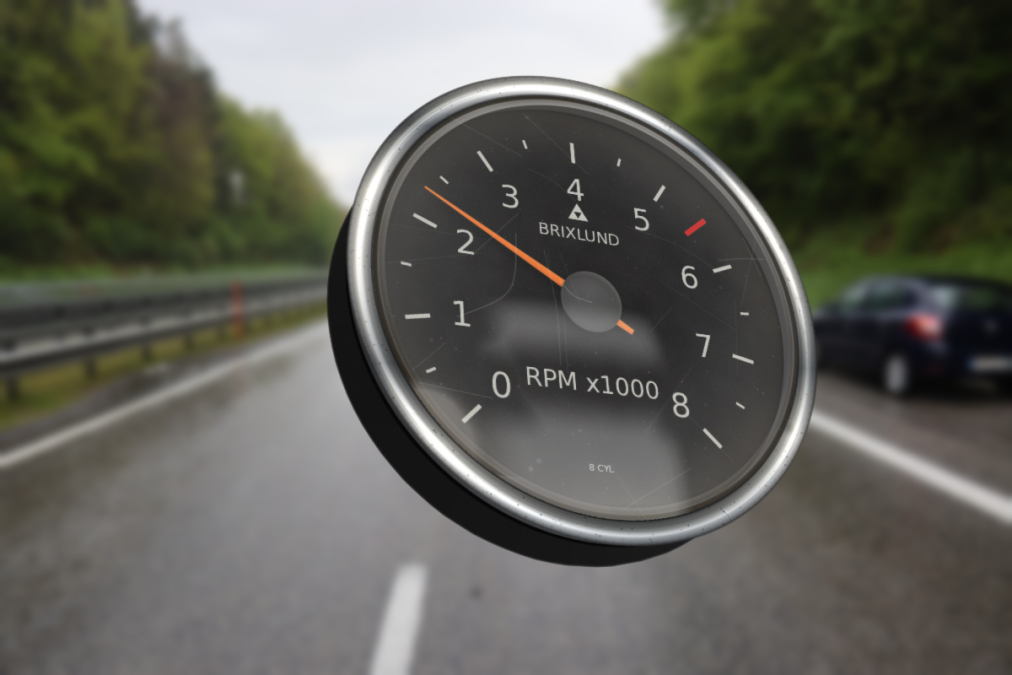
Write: 2250 rpm
